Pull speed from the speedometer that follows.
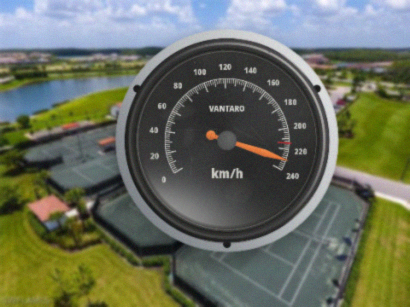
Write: 230 km/h
